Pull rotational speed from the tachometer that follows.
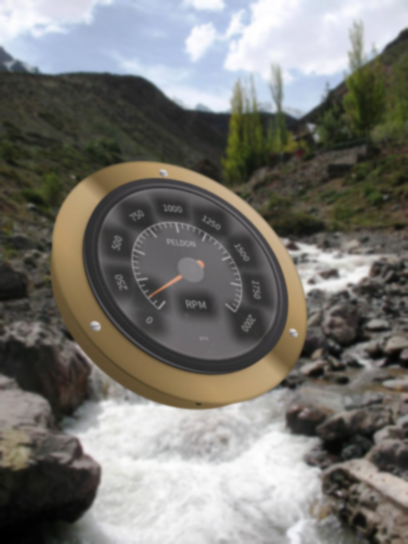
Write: 100 rpm
